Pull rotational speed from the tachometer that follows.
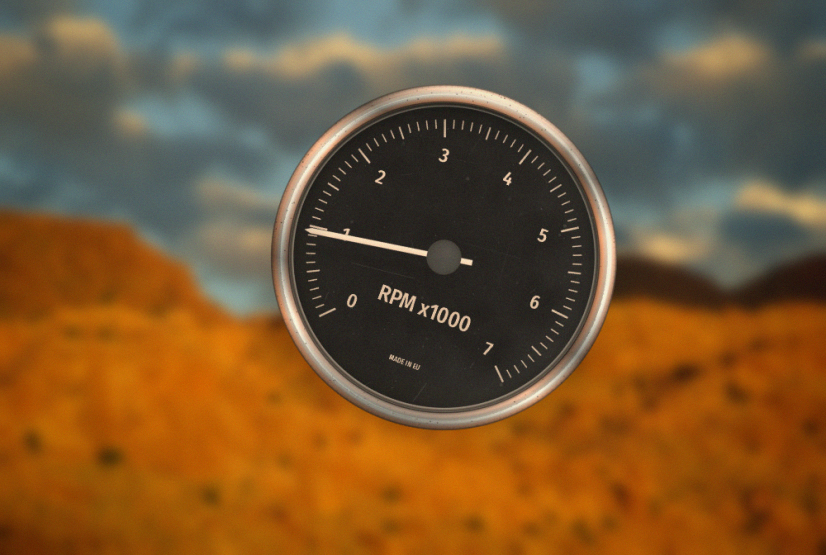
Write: 950 rpm
